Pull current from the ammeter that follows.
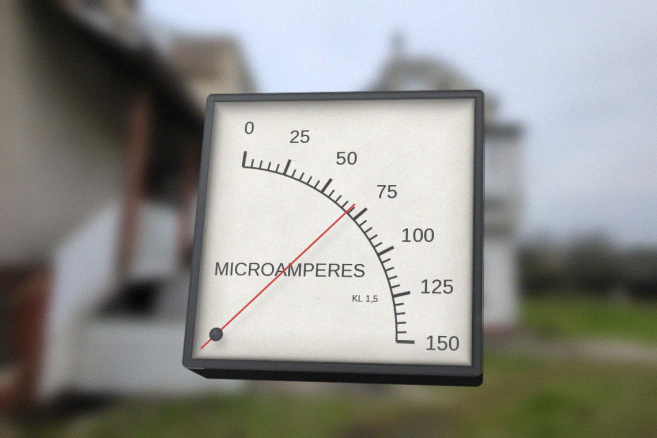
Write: 70 µA
